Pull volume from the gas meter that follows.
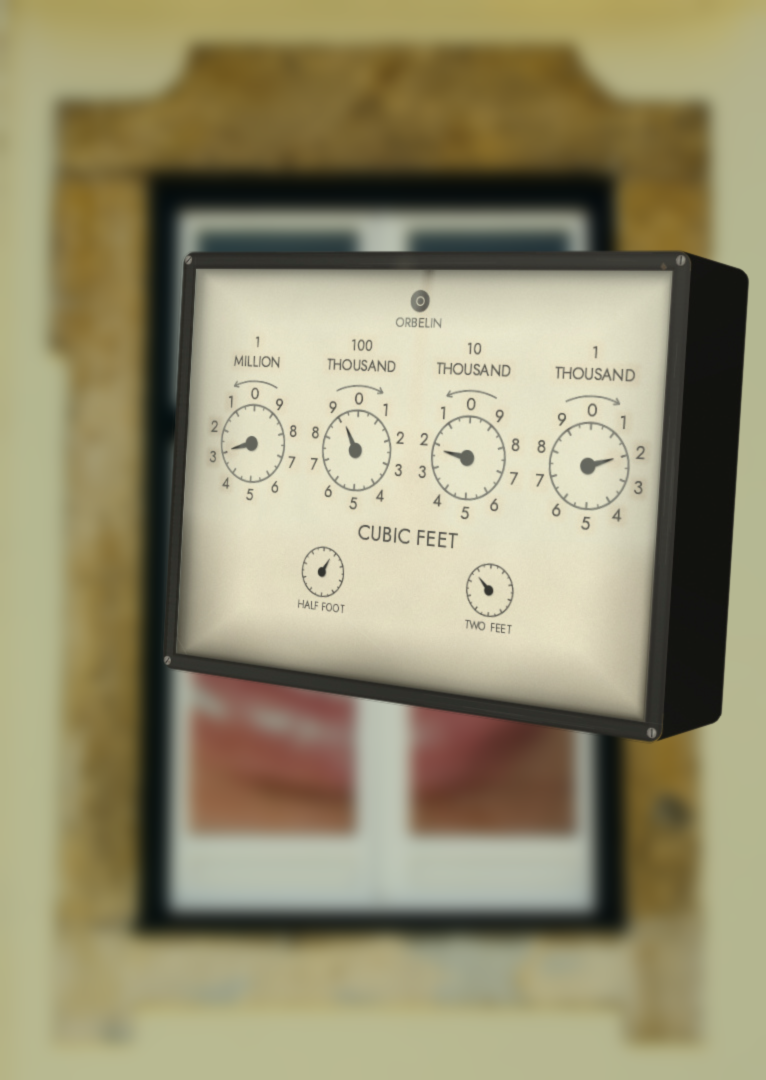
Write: 292200 ft³
